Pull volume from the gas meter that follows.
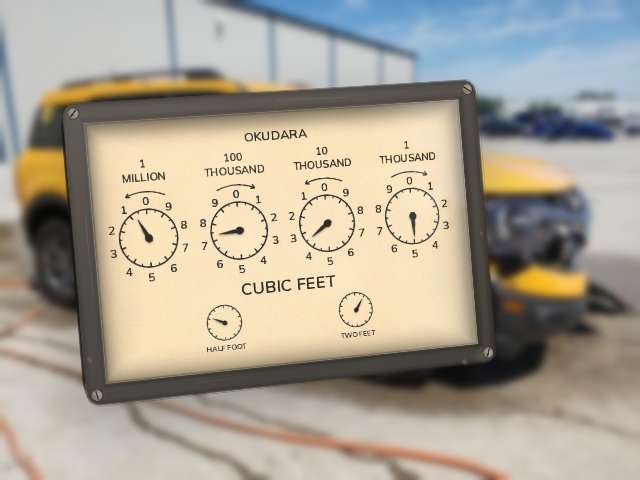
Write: 73500 ft³
